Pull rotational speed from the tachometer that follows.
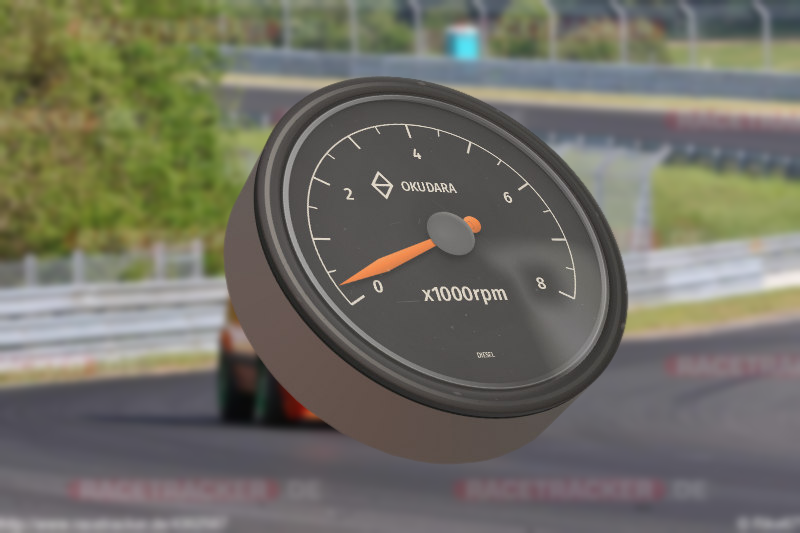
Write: 250 rpm
